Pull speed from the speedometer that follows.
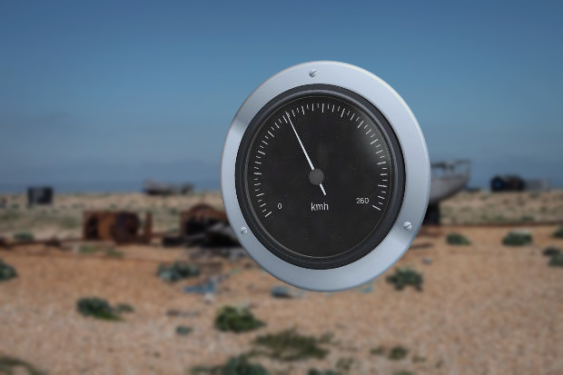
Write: 105 km/h
